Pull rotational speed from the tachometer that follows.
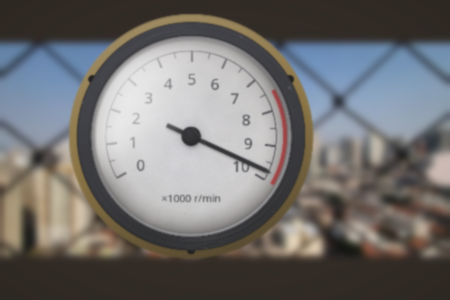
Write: 9750 rpm
